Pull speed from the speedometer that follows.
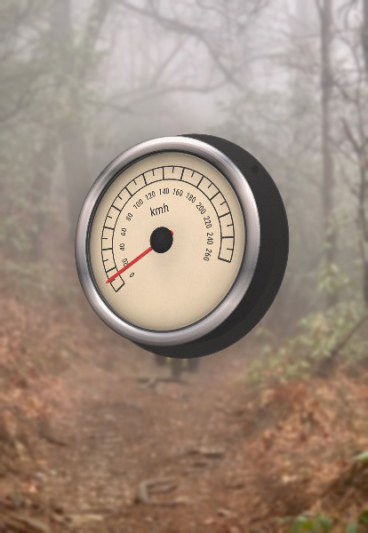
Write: 10 km/h
